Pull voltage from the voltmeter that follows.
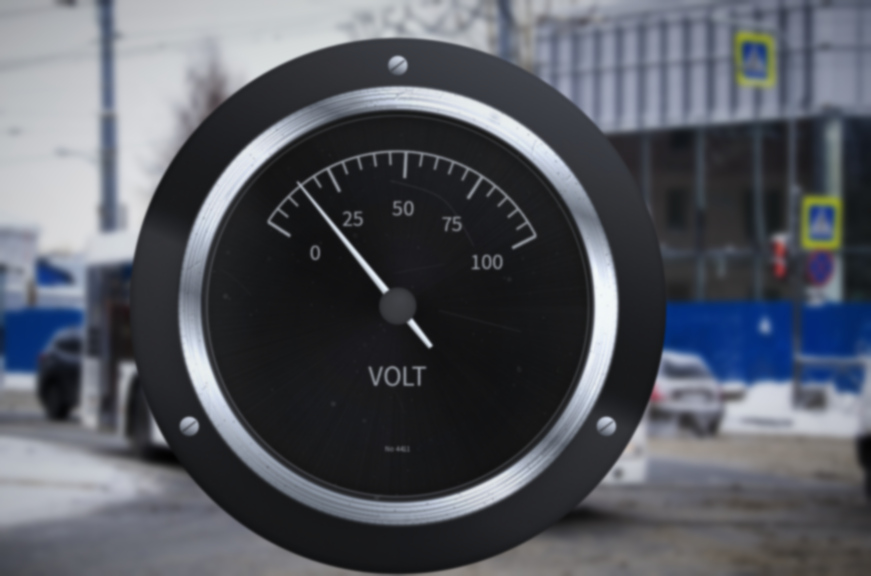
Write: 15 V
